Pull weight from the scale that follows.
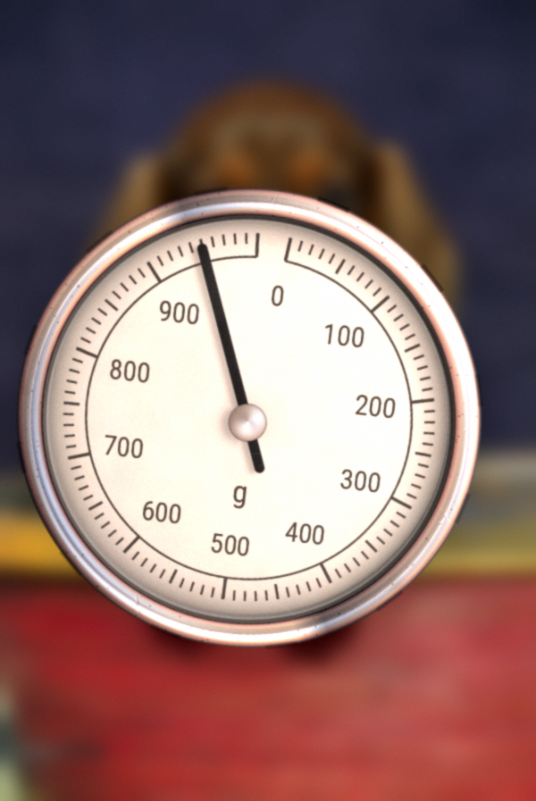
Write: 950 g
